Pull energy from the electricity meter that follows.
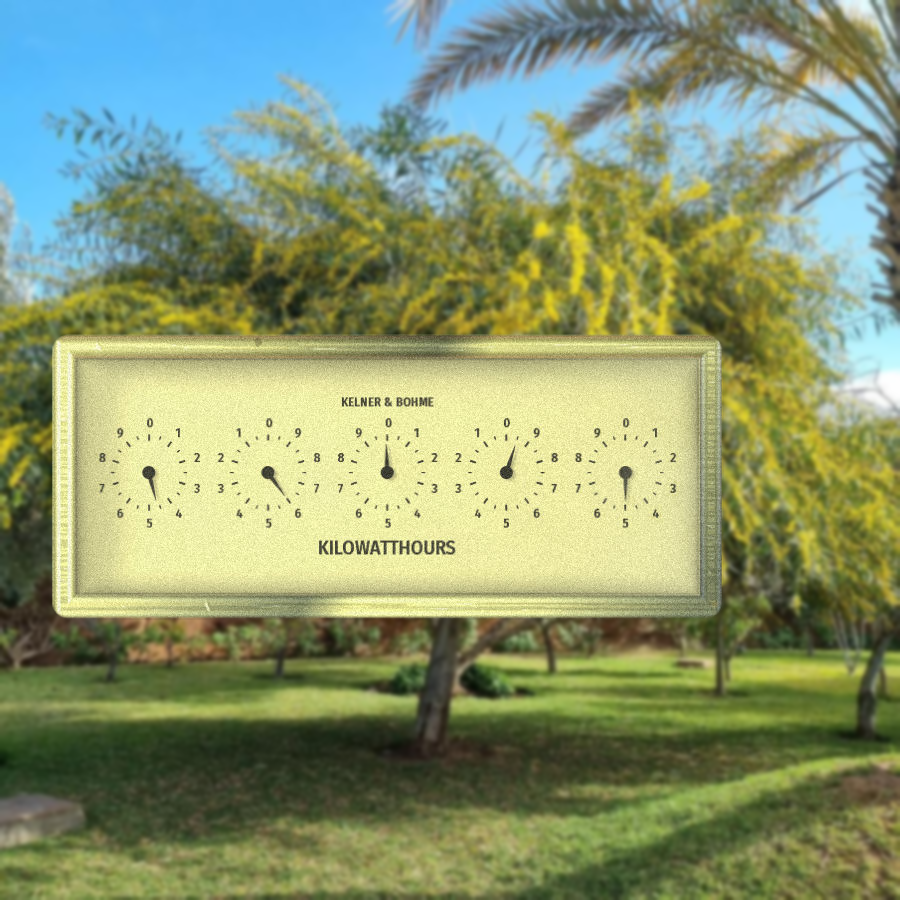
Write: 45995 kWh
